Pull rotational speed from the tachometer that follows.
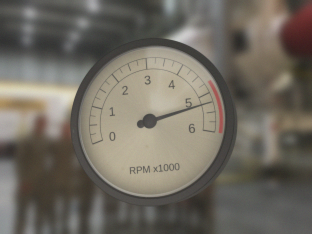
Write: 5250 rpm
